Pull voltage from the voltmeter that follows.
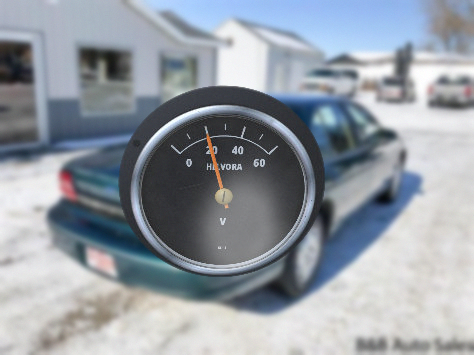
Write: 20 V
